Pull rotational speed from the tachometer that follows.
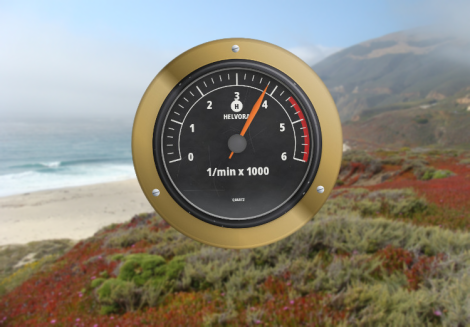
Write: 3800 rpm
